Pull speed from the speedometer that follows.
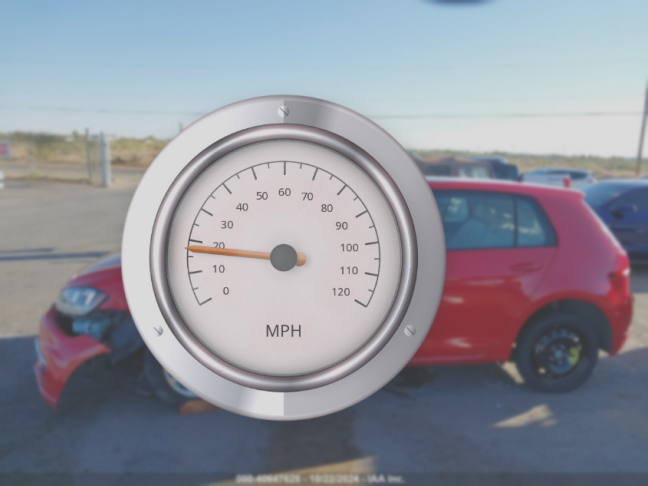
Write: 17.5 mph
